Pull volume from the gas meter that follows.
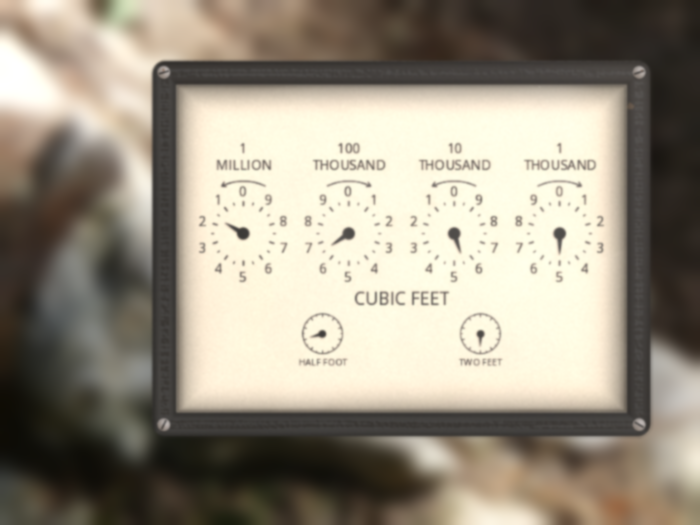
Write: 165500 ft³
